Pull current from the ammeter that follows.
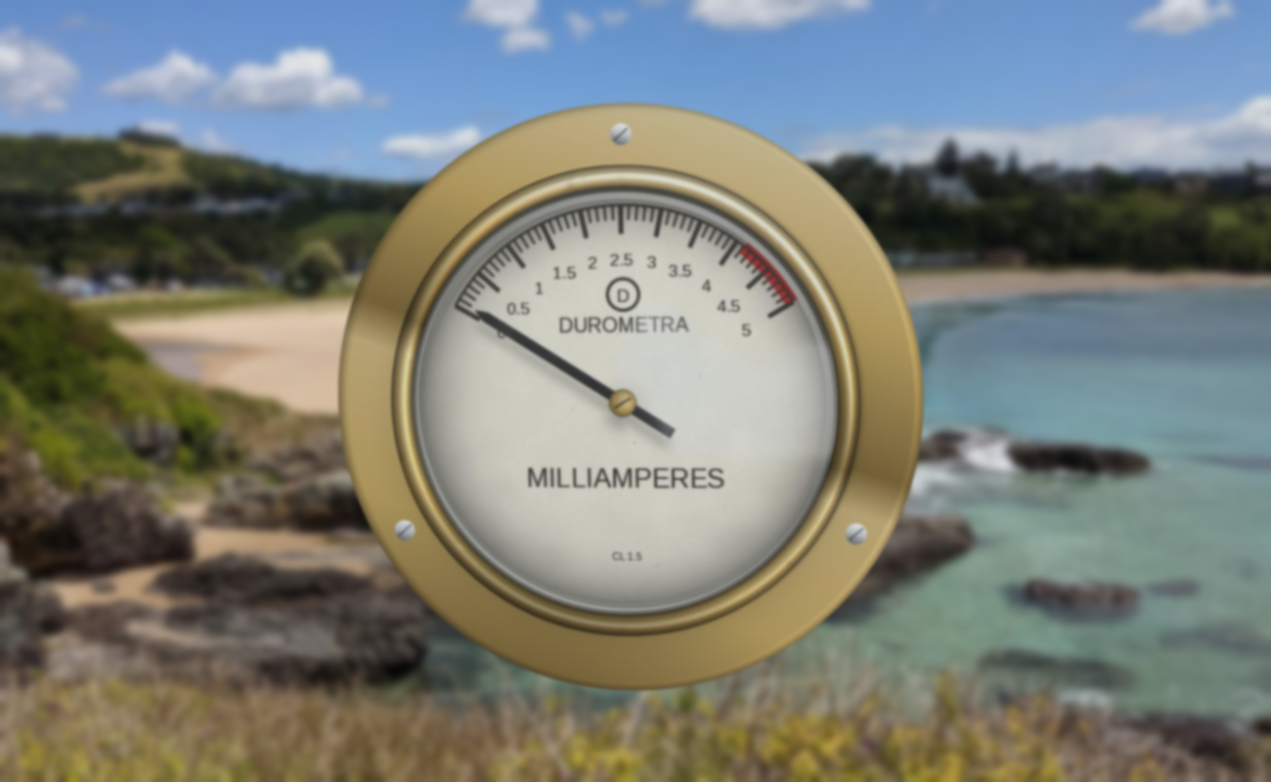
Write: 0.1 mA
